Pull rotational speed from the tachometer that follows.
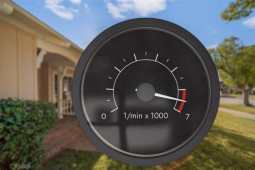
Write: 6500 rpm
